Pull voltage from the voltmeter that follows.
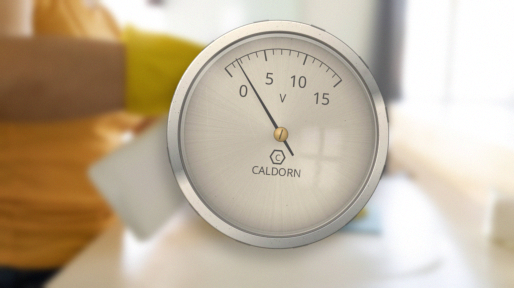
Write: 1.5 V
